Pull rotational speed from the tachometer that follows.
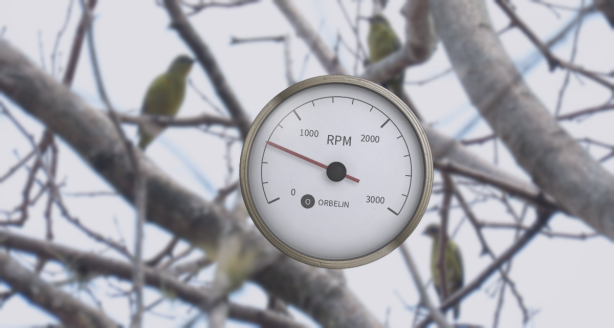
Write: 600 rpm
